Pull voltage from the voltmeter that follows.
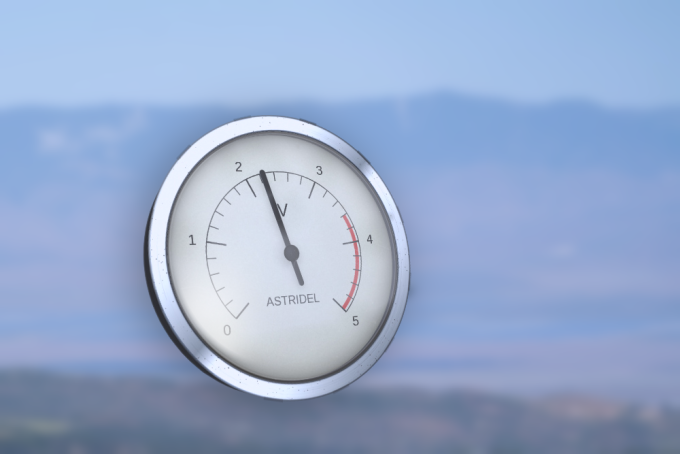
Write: 2.2 V
